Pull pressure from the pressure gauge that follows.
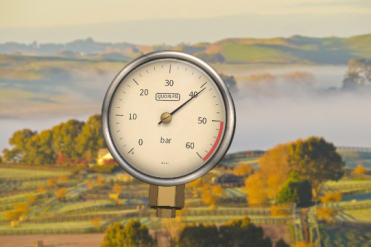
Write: 41 bar
